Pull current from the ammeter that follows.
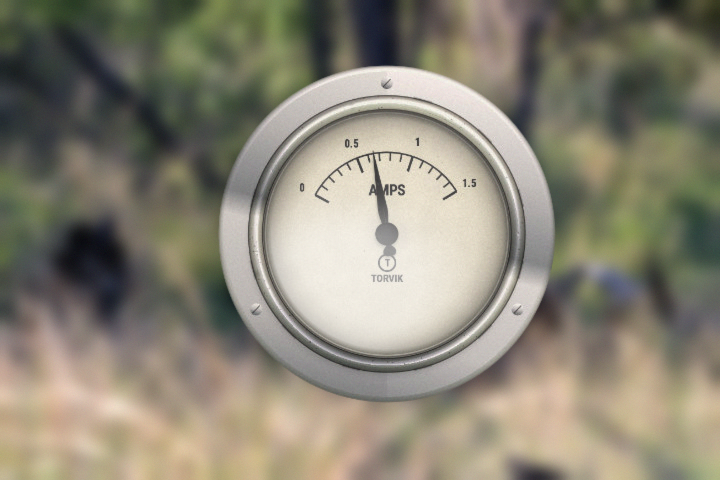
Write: 0.65 A
